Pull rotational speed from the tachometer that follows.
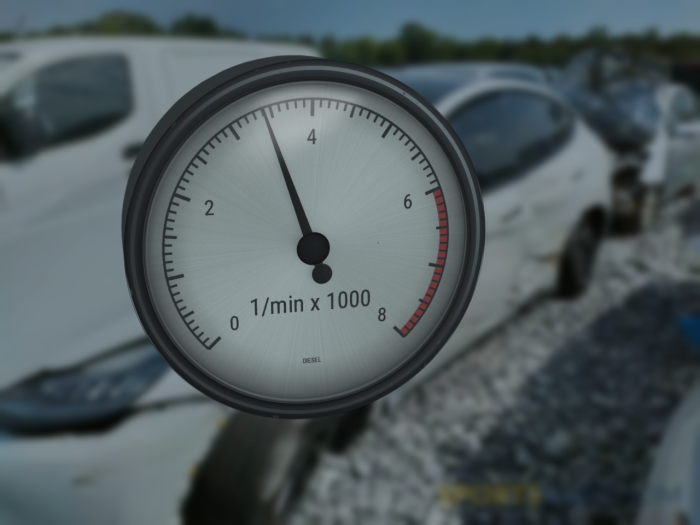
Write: 3400 rpm
